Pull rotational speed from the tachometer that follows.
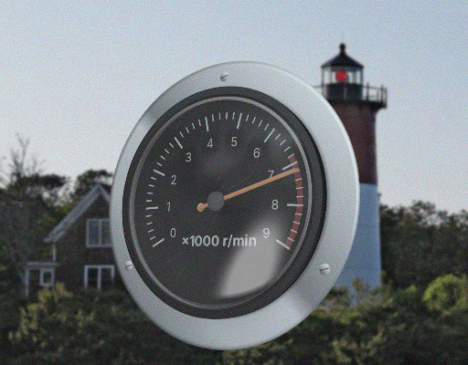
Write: 7200 rpm
